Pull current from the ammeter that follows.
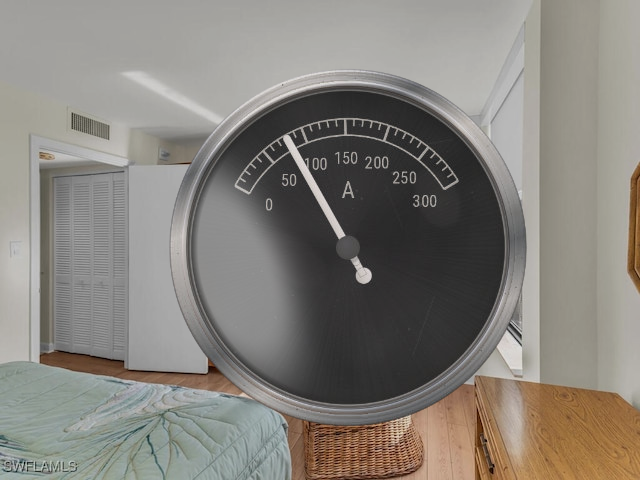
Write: 80 A
